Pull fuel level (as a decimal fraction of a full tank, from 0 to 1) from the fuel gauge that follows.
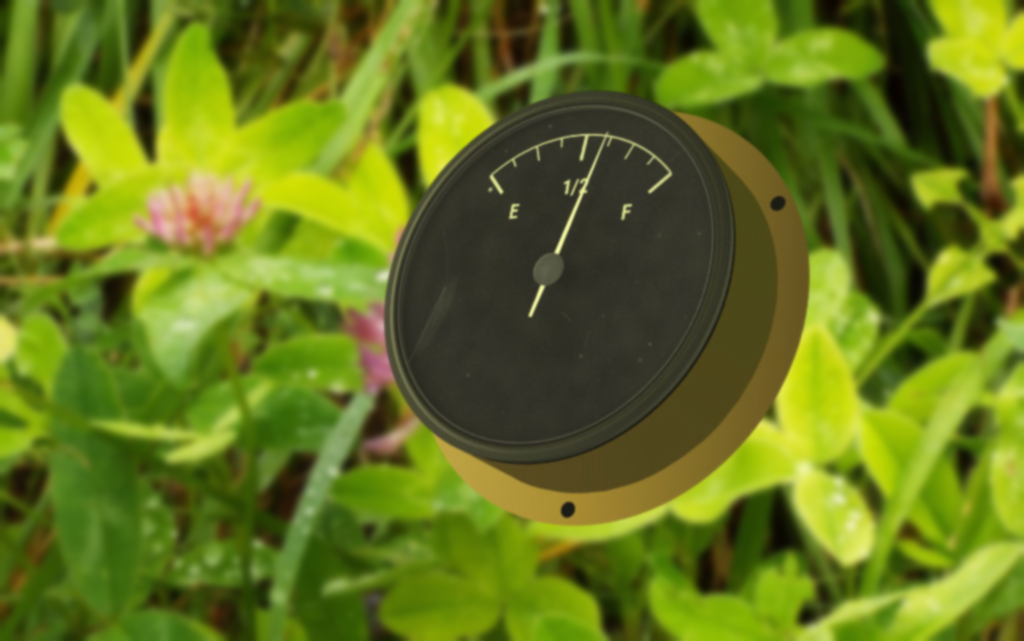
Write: 0.625
